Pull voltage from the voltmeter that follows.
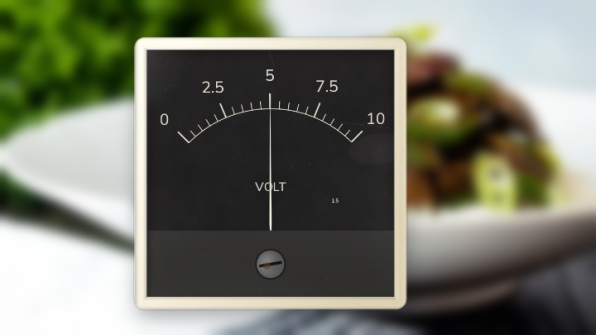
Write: 5 V
